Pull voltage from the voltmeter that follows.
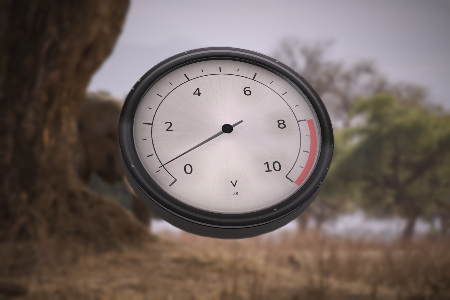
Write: 0.5 V
